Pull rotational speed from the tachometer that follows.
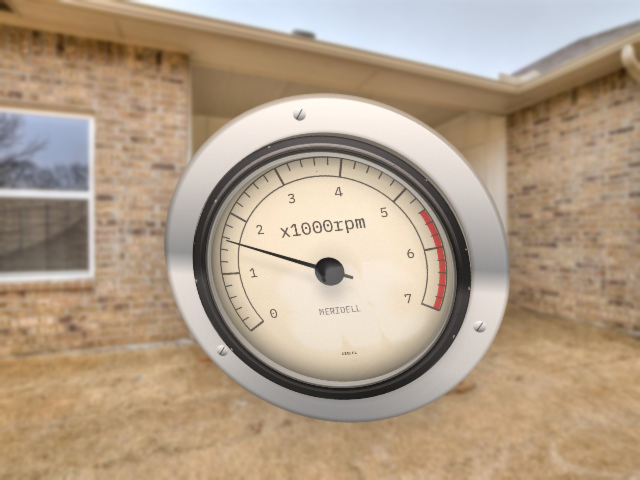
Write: 1600 rpm
